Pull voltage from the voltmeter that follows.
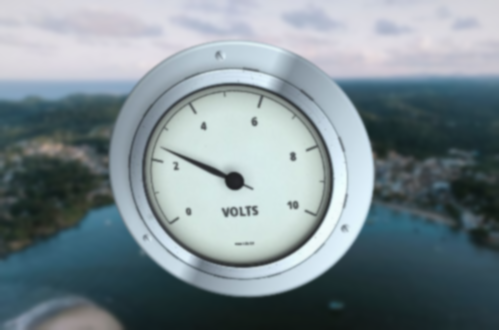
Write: 2.5 V
